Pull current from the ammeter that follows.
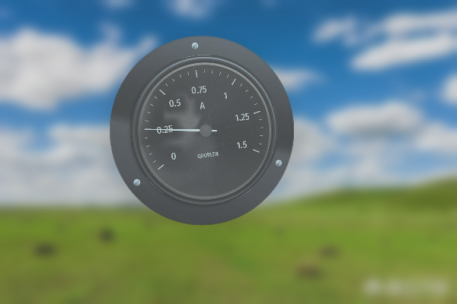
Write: 0.25 A
